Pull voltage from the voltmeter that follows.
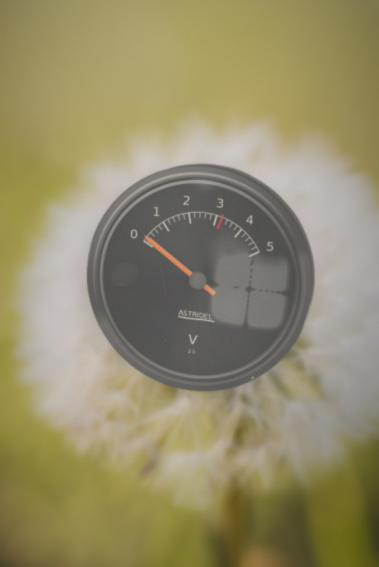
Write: 0.2 V
